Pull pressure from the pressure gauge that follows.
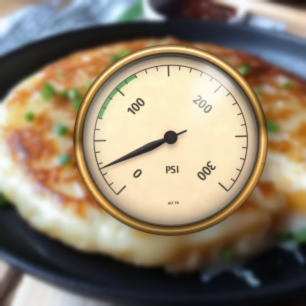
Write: 25 psi
